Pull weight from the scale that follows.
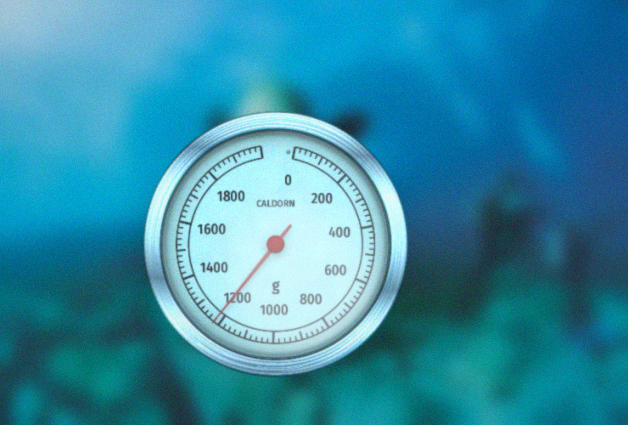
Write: 1220 g
